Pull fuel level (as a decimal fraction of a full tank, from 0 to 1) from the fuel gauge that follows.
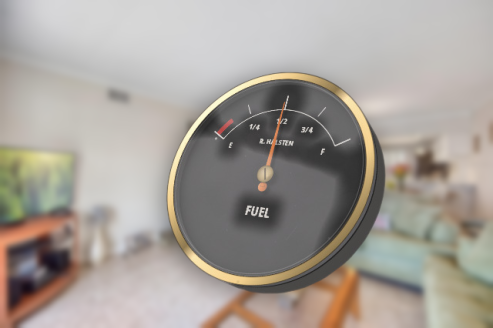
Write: 0.5
